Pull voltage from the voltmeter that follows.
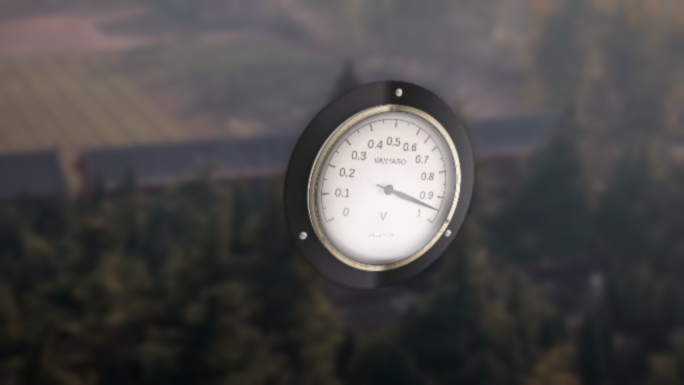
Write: 0.95 V
